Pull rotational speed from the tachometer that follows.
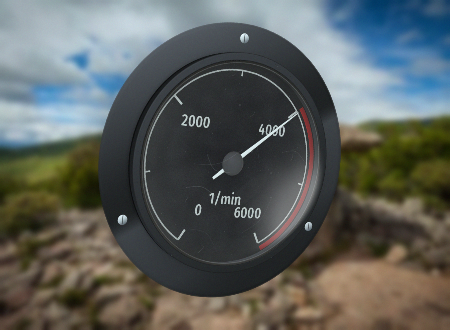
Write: 4000 rpm
